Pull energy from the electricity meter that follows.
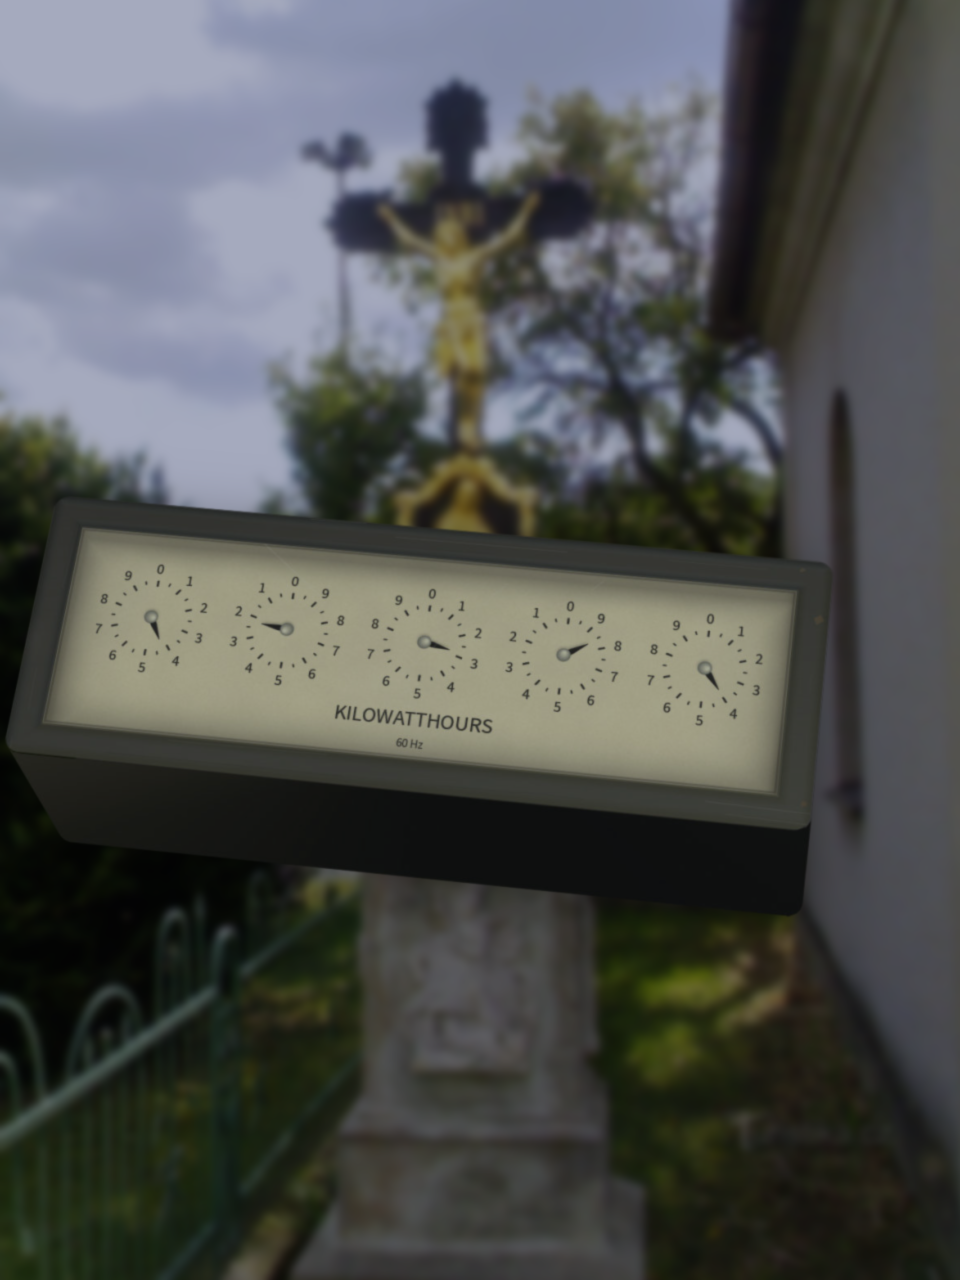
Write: 42284 kWh
